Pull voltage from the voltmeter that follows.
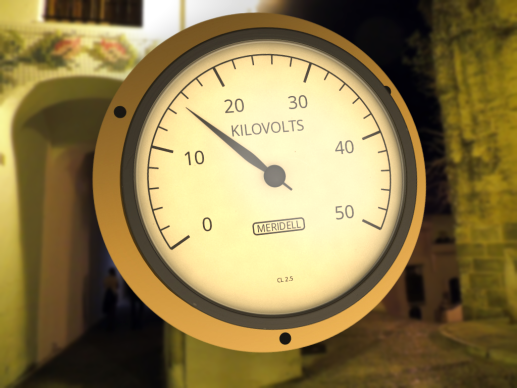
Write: 15 kV
